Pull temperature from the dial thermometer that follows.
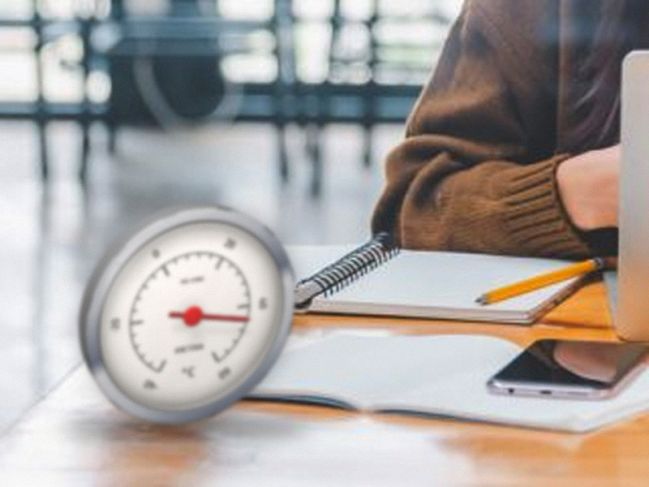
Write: 44 °C
